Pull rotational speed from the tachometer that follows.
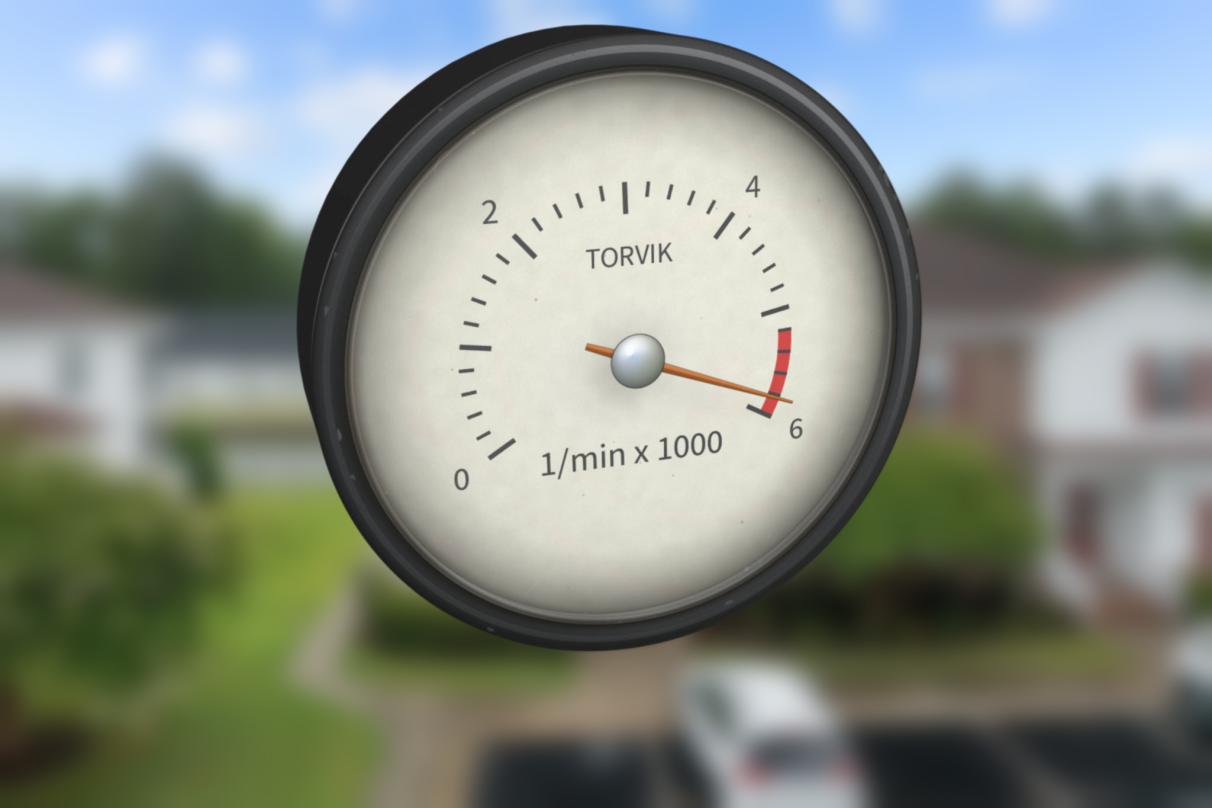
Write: 5800 rpm
